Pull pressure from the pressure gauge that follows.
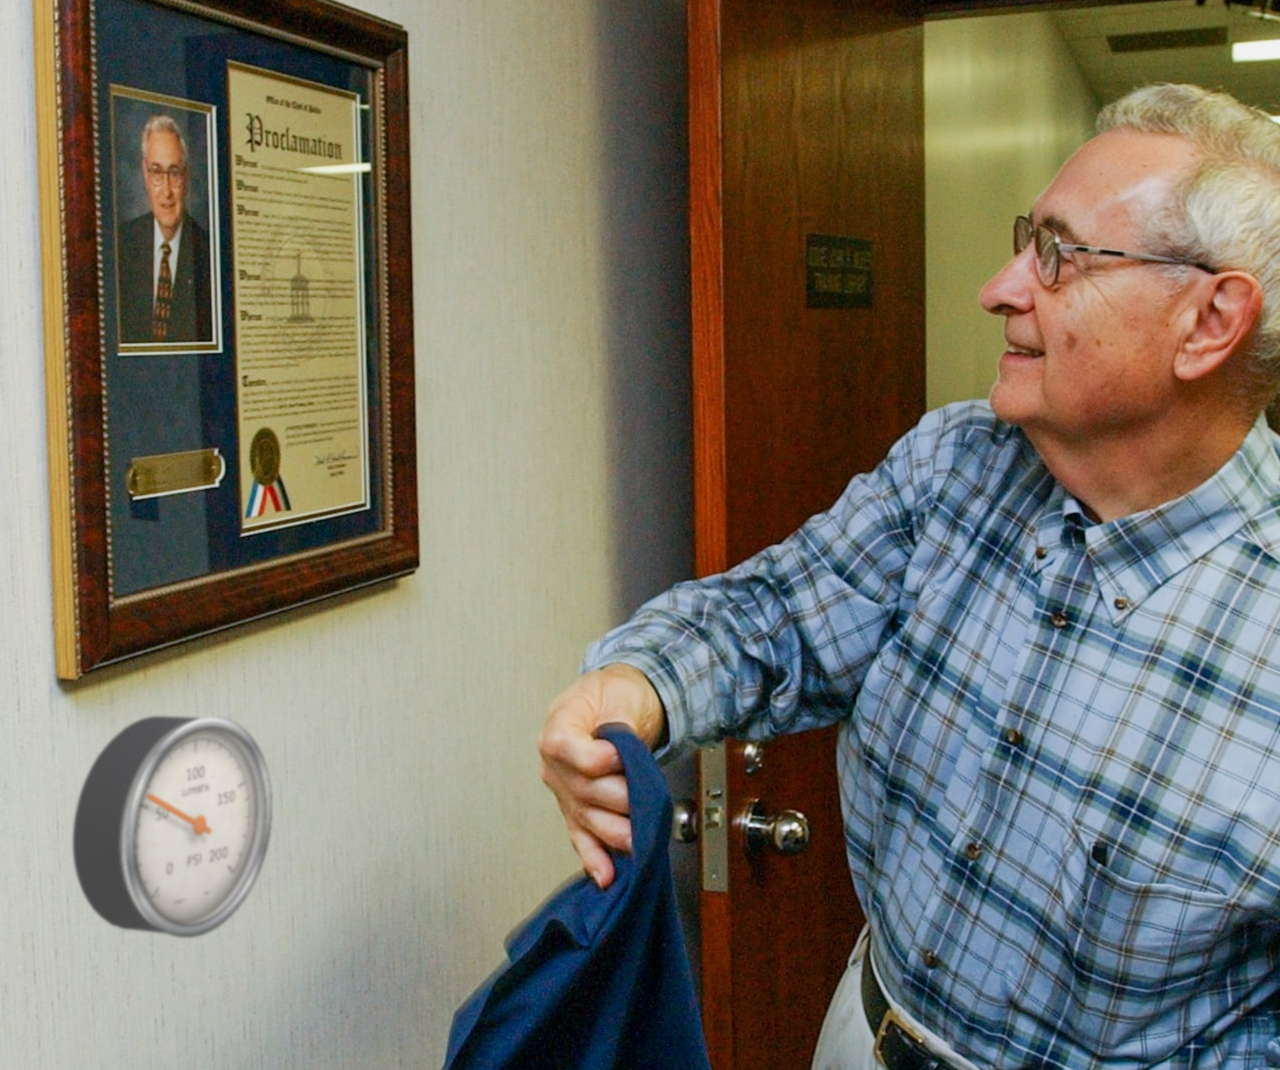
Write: 55 psi
